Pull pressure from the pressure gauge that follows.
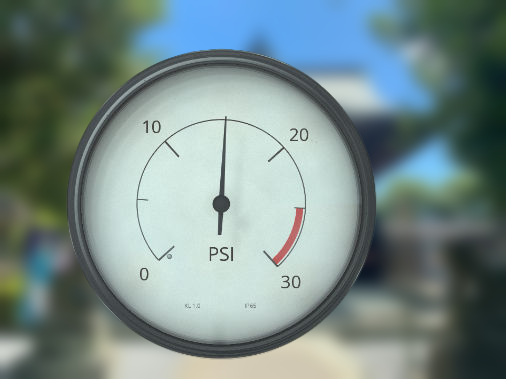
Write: 15 psi
